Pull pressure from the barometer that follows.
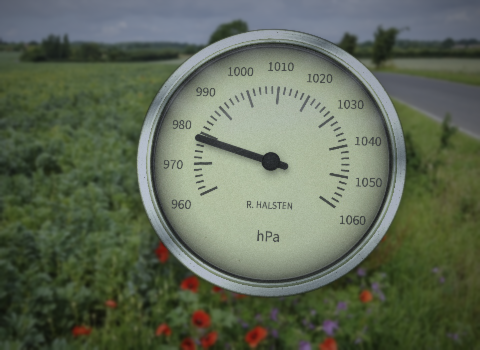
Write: 978 hPa
